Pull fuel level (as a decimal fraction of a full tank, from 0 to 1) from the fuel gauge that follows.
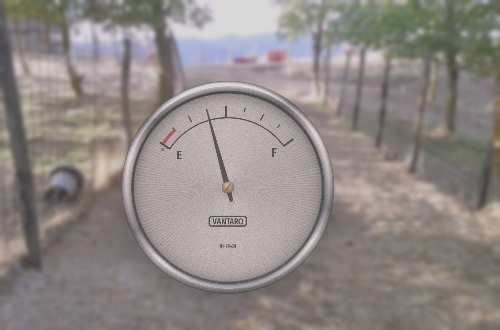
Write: 0.375
